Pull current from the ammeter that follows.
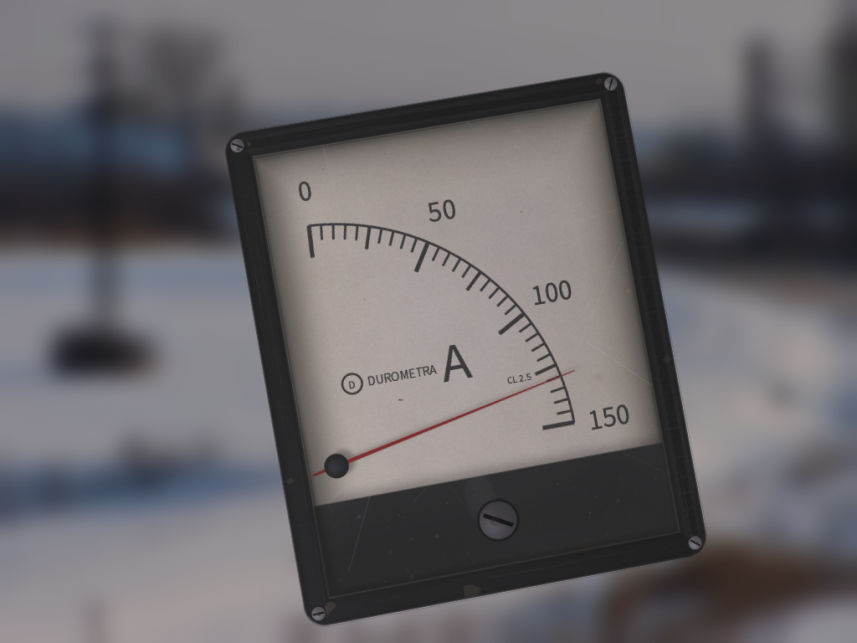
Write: 130 A
